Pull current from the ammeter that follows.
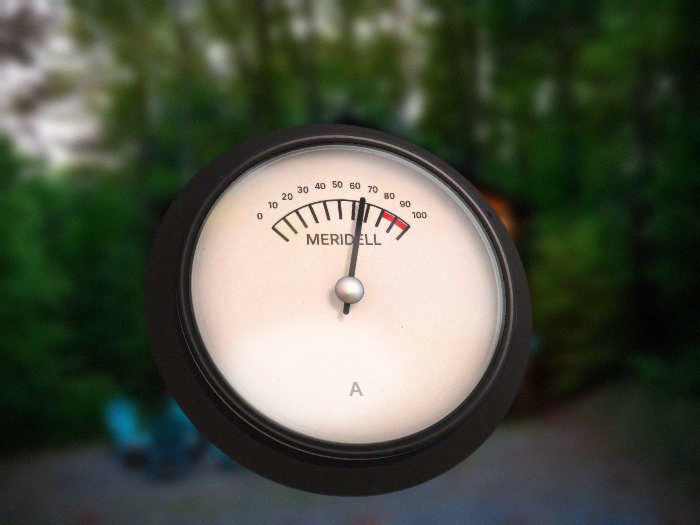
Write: 65 A
